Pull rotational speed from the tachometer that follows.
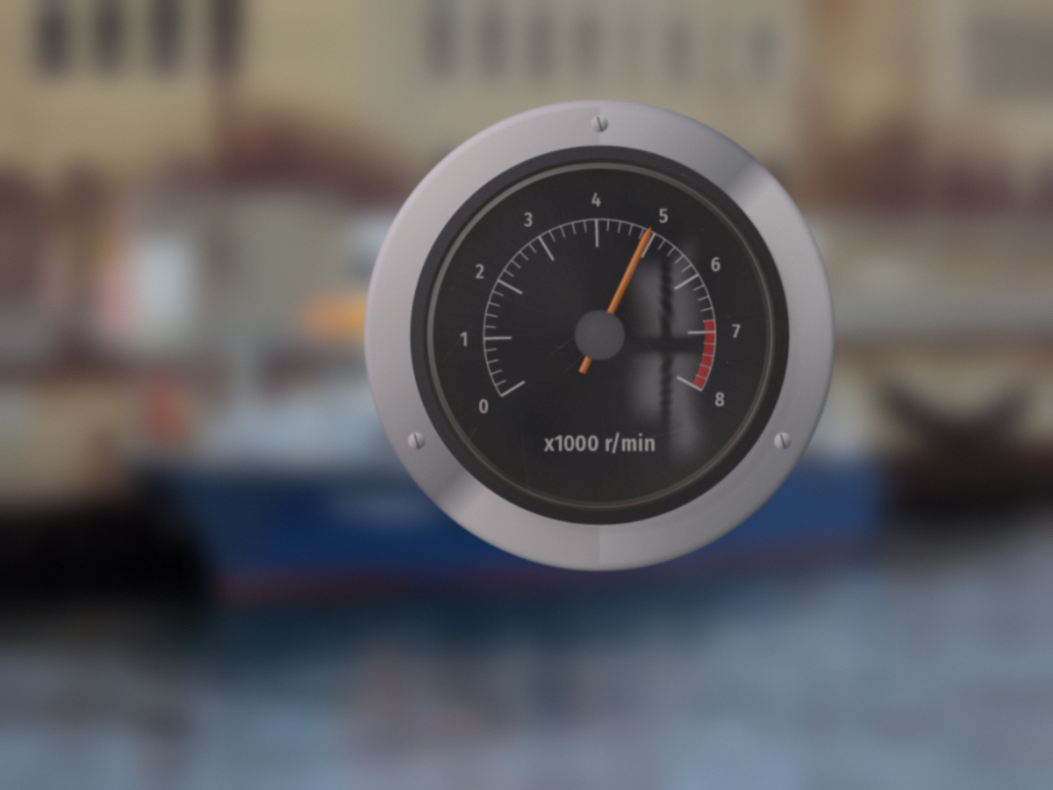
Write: 4900 rpm
